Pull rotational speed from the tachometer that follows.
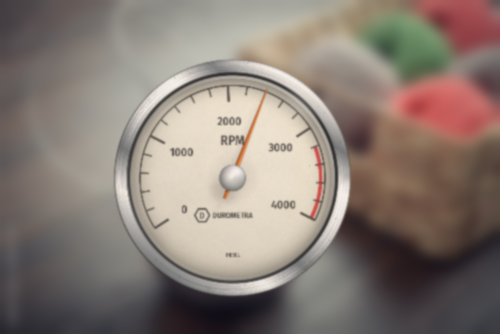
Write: 2400 rpm
